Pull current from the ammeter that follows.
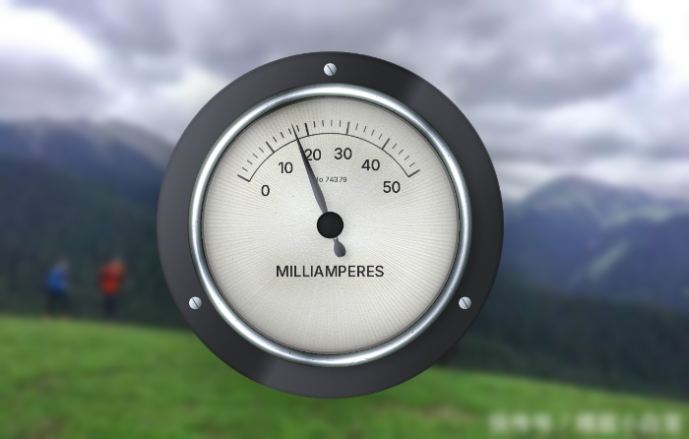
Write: 17 mA
